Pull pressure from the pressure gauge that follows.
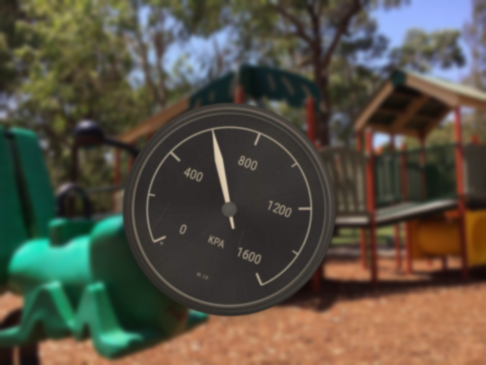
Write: 600 kPa
